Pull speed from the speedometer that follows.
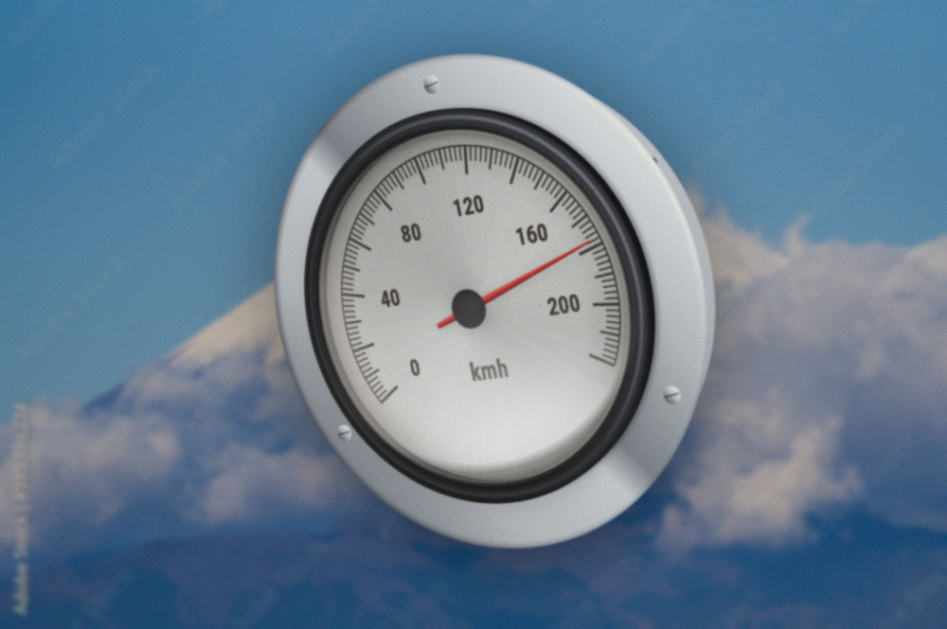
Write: 178 km/h
